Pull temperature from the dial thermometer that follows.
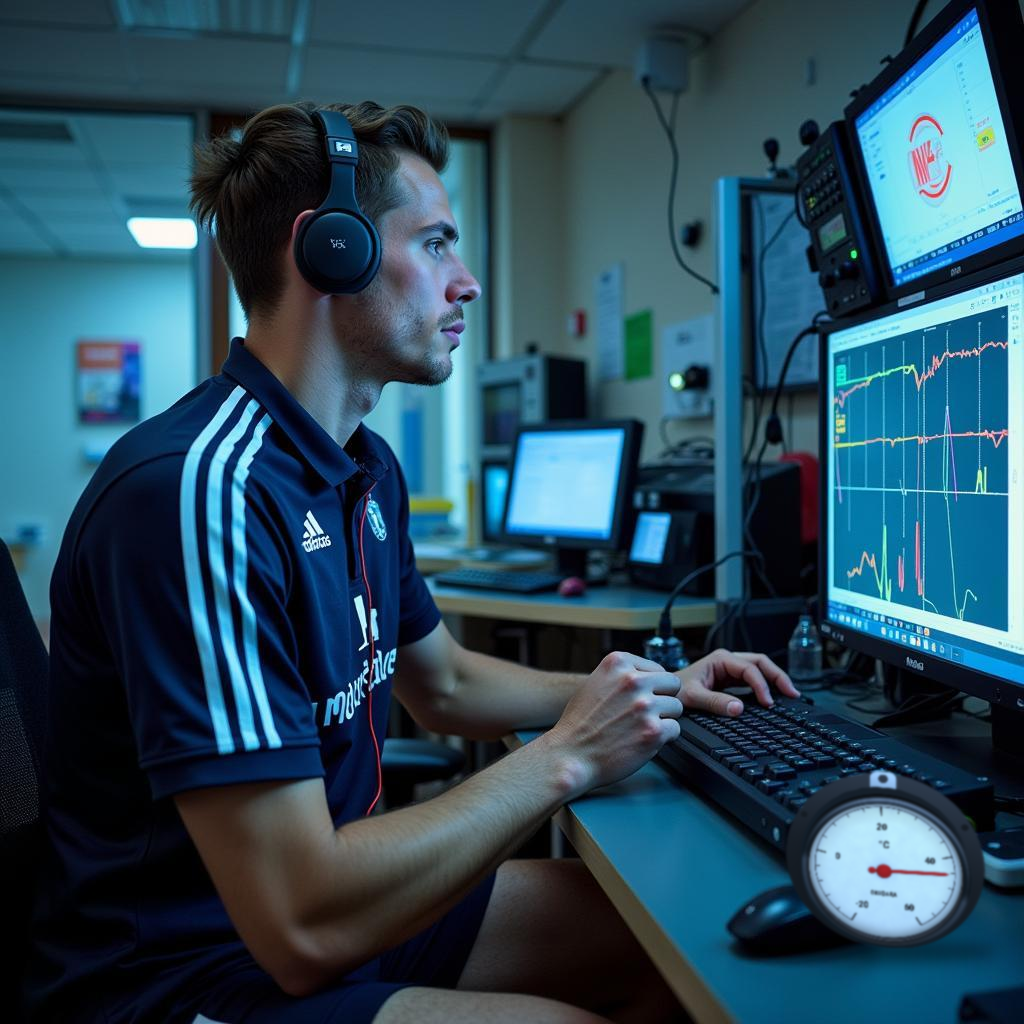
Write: 44 °C
